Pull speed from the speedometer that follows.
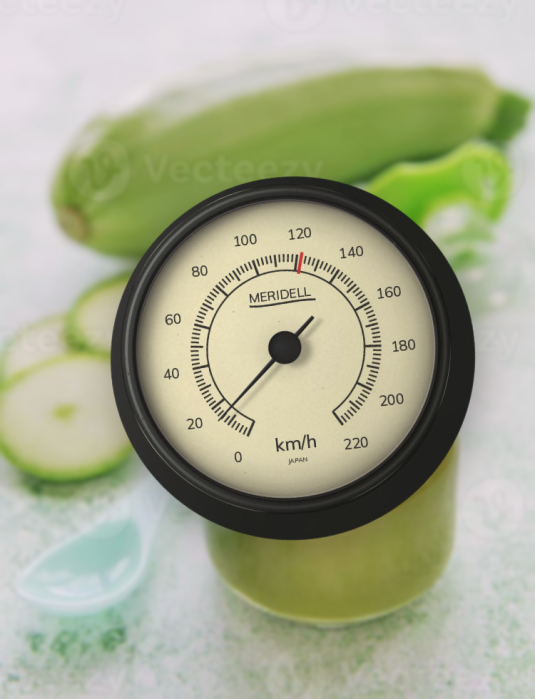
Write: 14 km/h
